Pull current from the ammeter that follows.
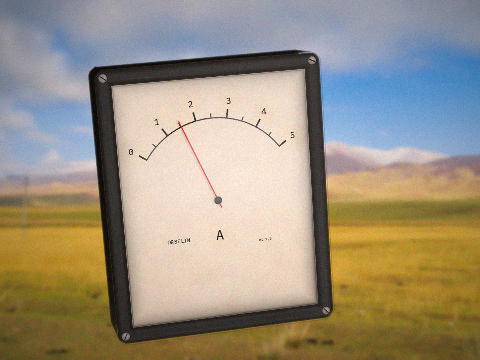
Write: 1.5 A
